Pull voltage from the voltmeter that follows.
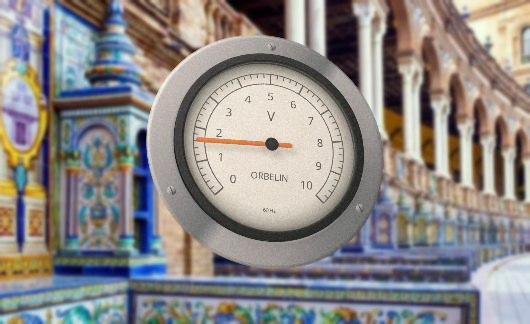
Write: 1.6 V
